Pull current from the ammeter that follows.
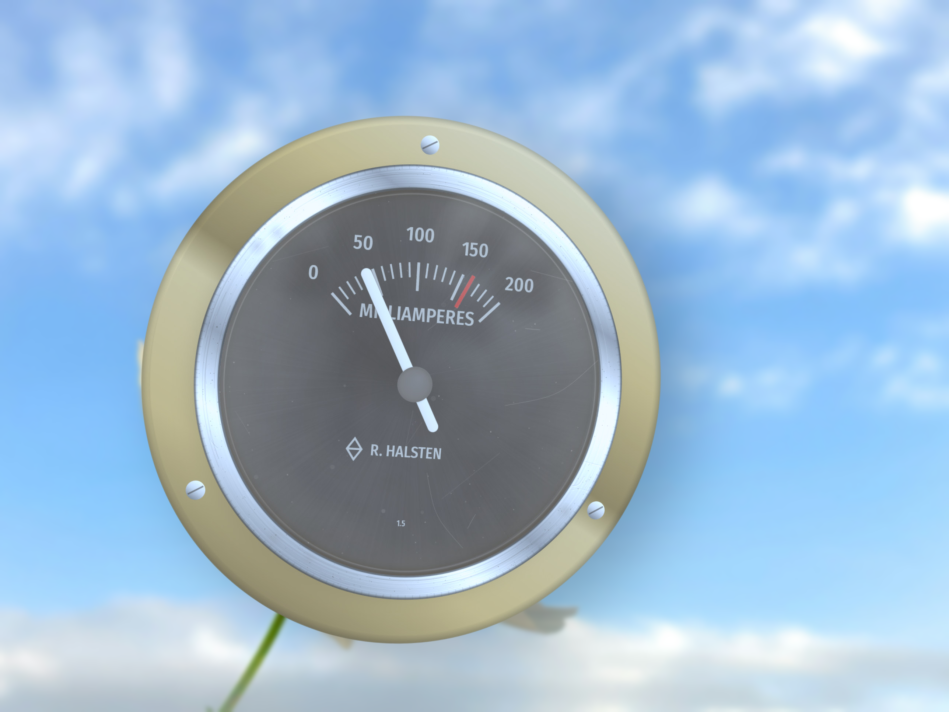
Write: 40 mA
